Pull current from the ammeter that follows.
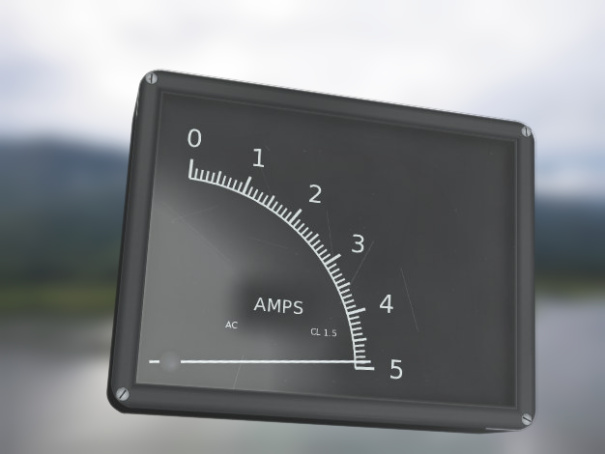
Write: 4.9 A
